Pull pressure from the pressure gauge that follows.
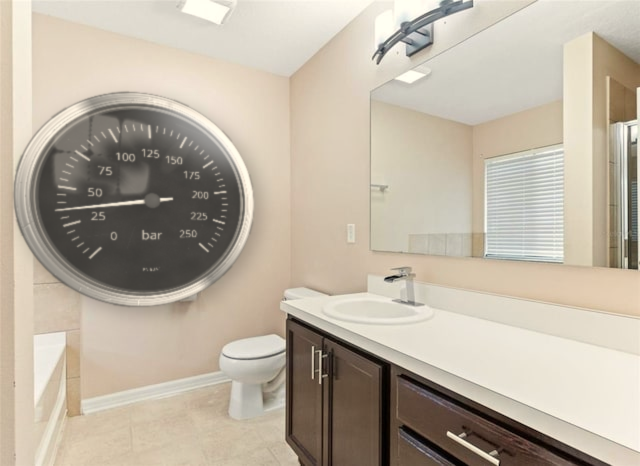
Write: 35 bar
